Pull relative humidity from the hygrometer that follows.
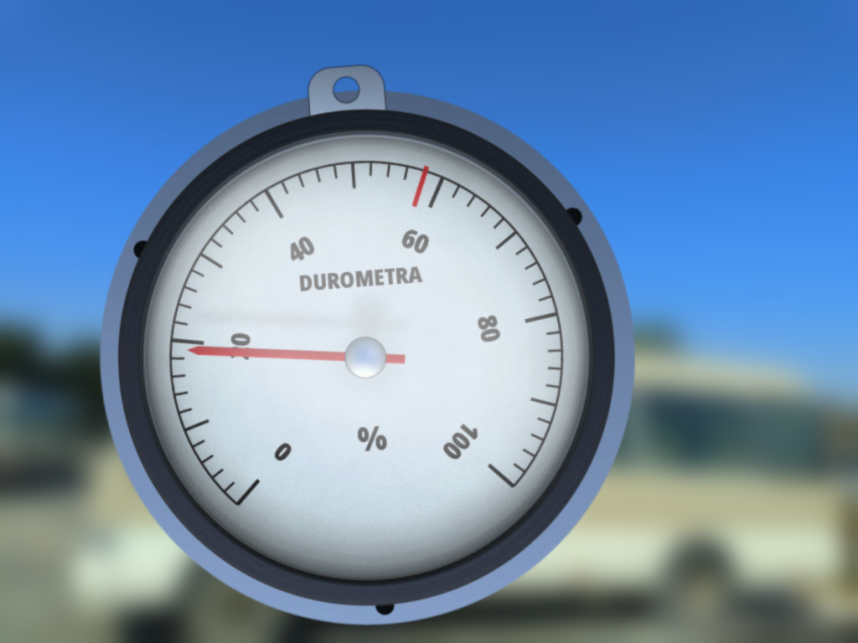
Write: 19 %
